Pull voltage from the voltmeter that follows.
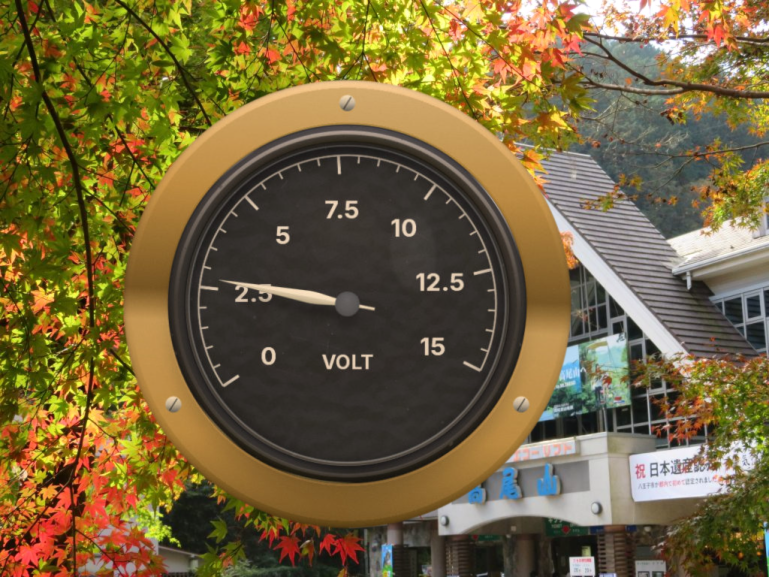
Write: 2.75 V
